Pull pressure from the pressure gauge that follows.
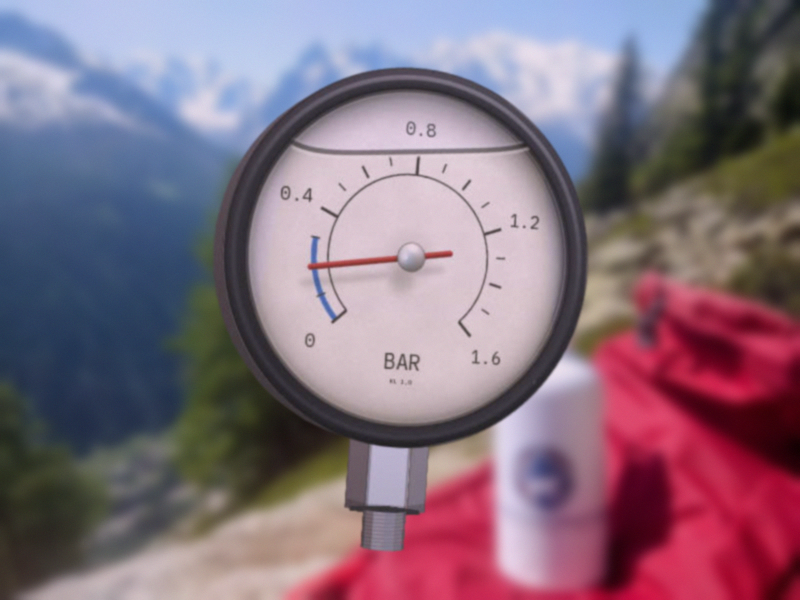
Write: 0.2 bar
